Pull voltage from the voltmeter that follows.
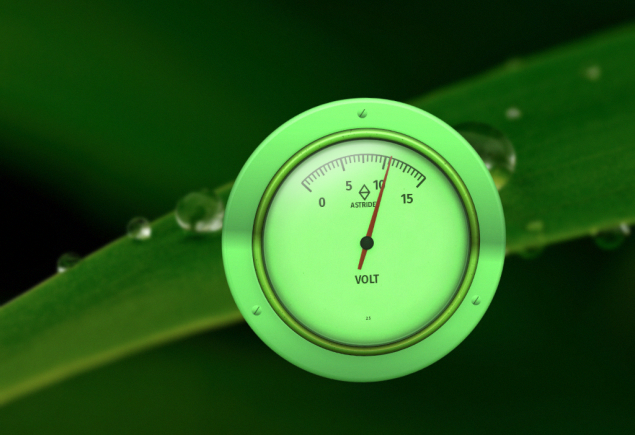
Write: 10.5 V
